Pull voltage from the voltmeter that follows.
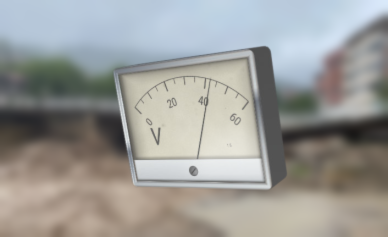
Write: 42.5 V
